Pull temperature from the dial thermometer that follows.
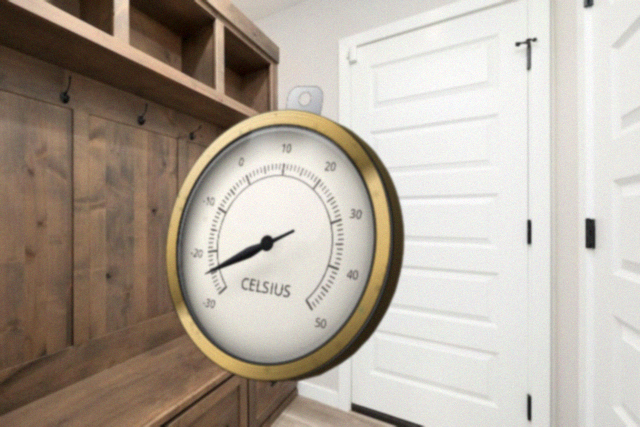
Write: -25 °C
